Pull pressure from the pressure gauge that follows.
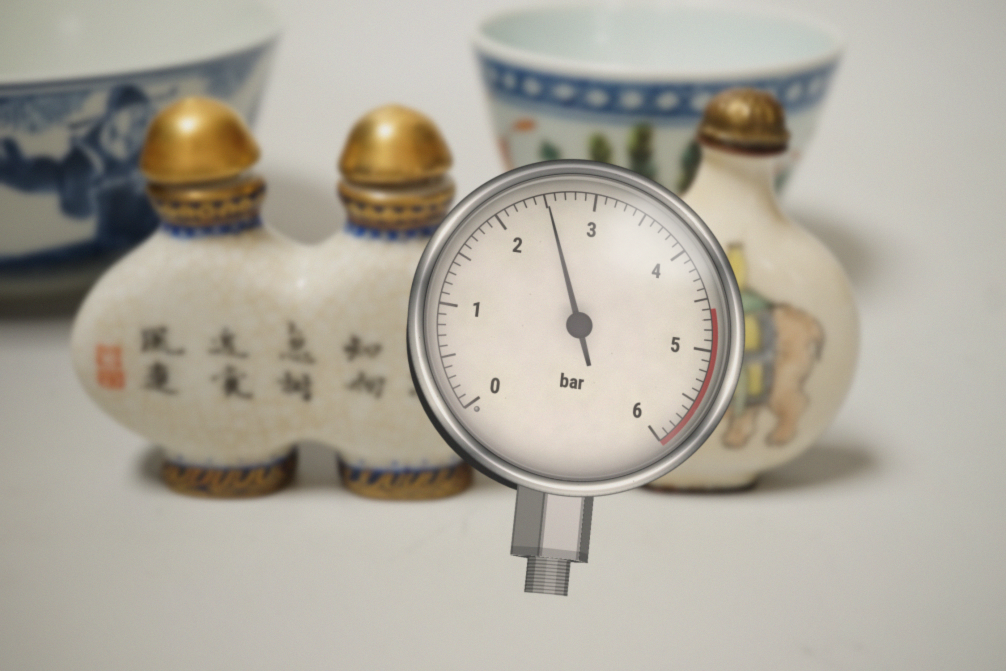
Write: 2.5 bar
